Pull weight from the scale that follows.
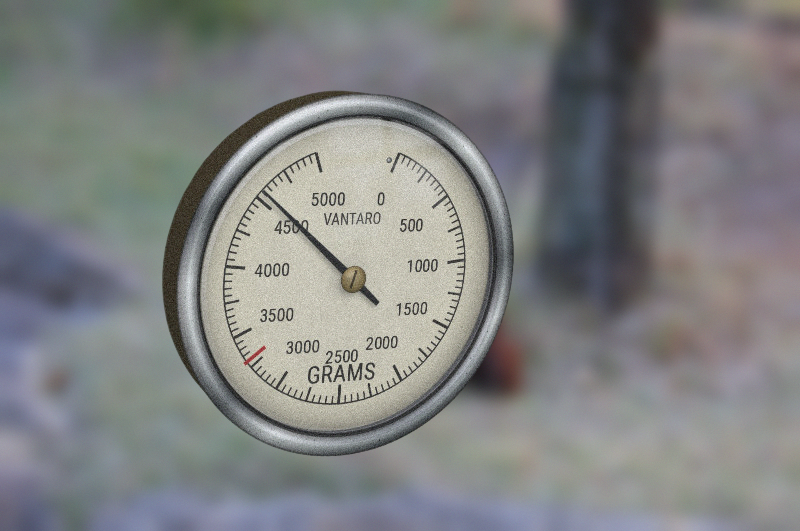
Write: 4550 g
